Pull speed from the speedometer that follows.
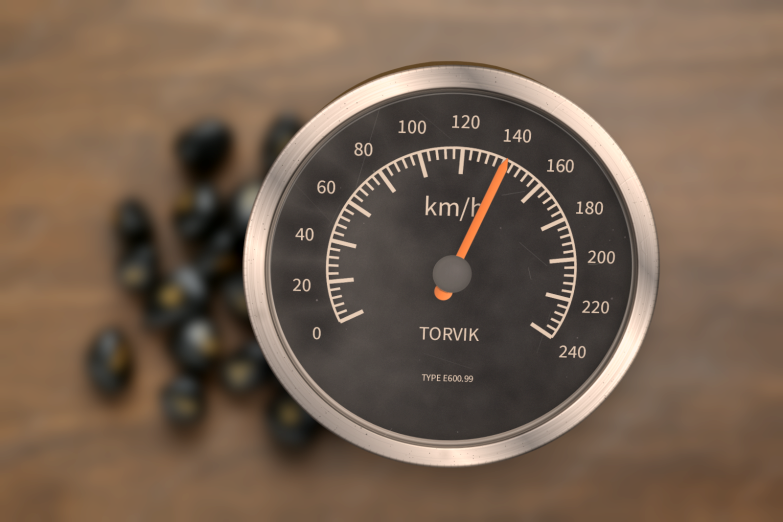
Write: 140 km/h
